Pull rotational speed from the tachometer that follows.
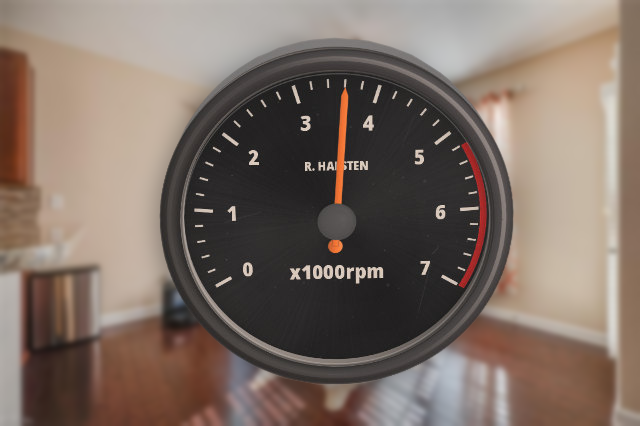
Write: 3600 rpm
